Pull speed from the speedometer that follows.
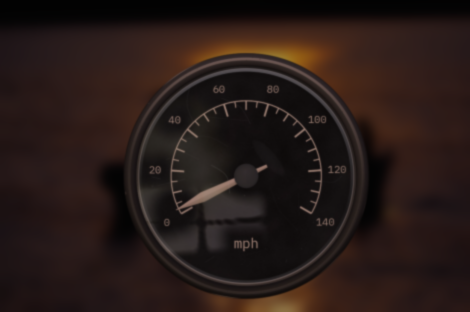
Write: 2.5 mph
